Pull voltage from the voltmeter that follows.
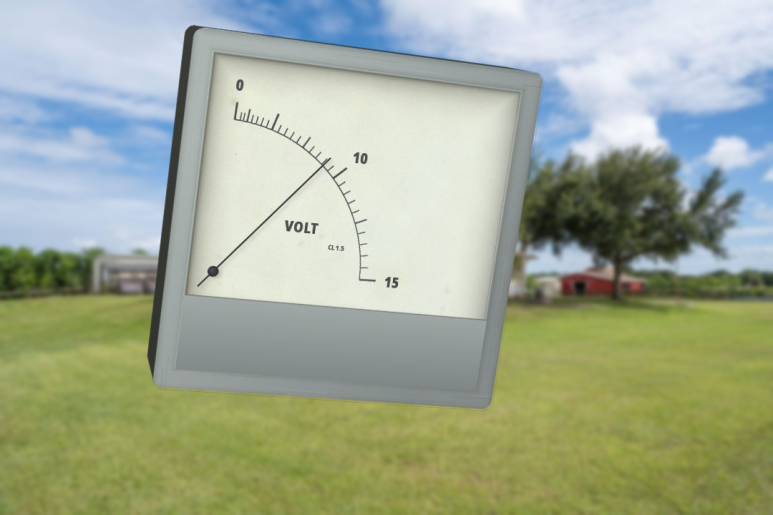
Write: 9 V
